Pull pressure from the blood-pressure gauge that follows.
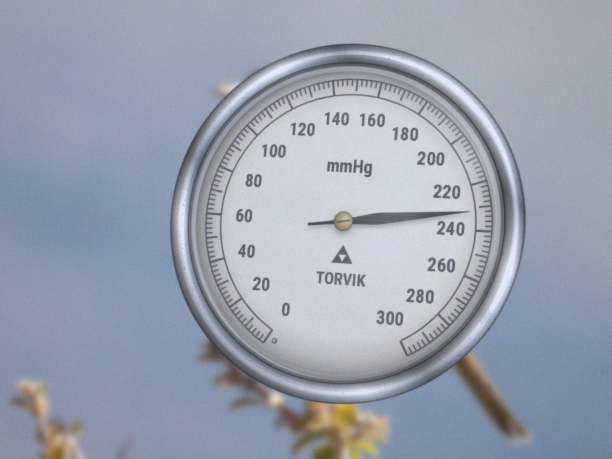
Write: 232 mmHg
